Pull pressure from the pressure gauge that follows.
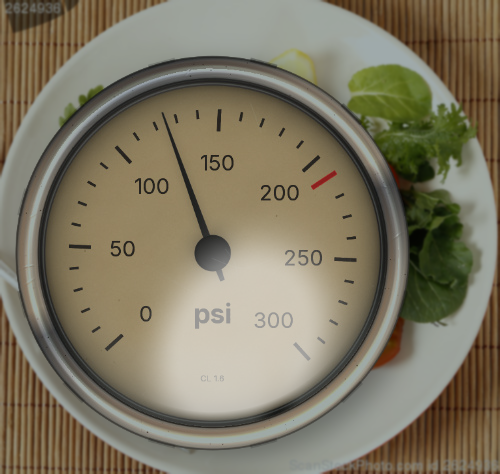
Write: 125 psi
